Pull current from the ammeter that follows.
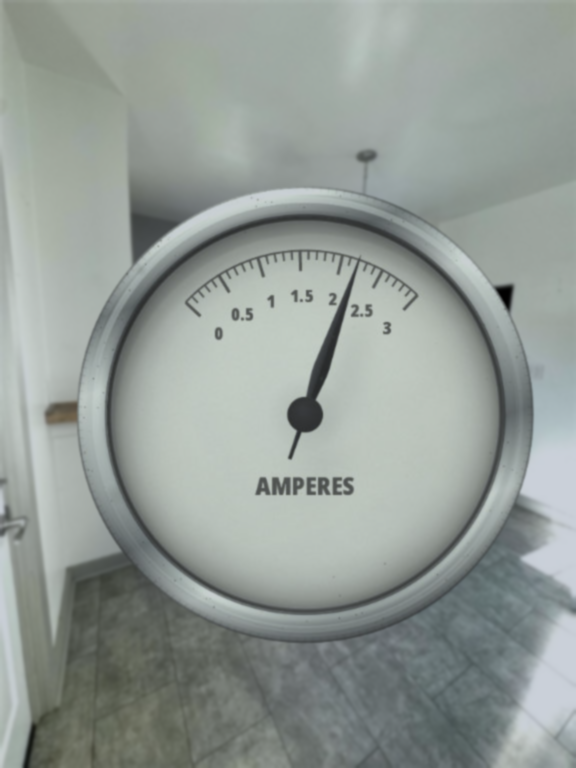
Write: 2.2 A
